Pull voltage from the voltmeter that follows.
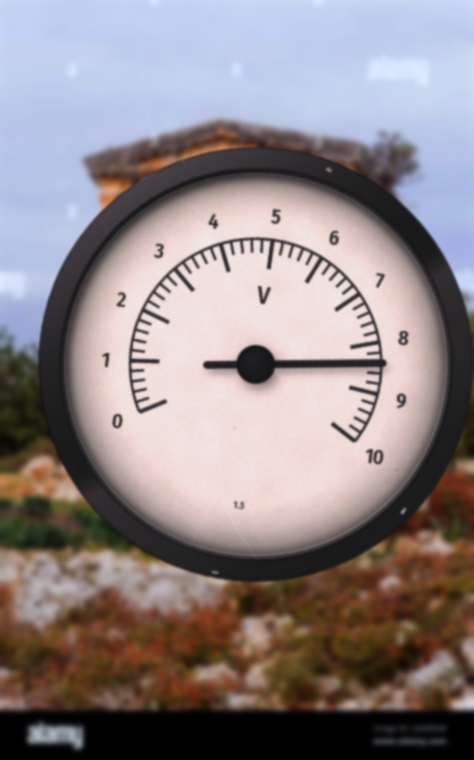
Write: 8.4 V
